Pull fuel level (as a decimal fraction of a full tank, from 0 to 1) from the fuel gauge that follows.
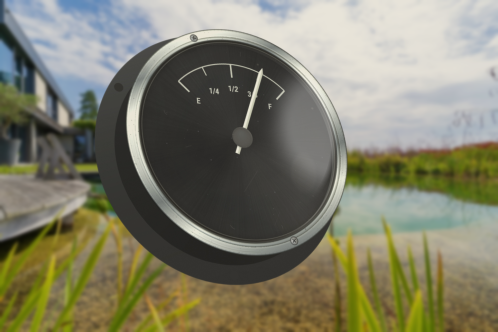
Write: 0.75
